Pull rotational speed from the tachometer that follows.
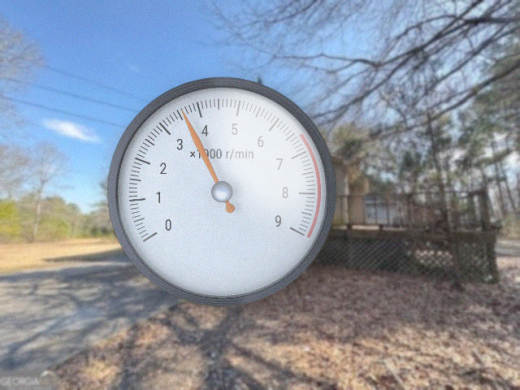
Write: 3600 rpm
